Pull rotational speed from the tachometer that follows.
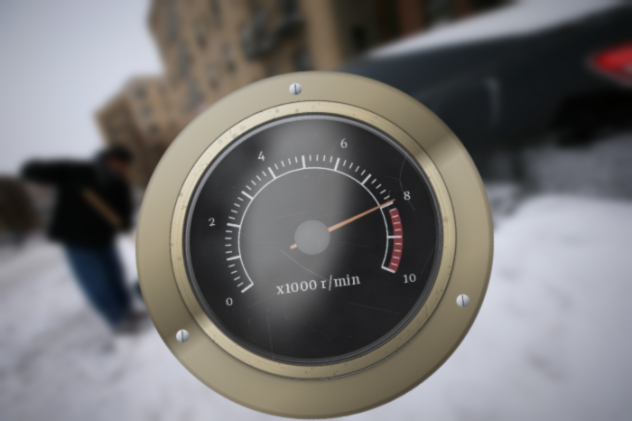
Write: 8000 rpm
